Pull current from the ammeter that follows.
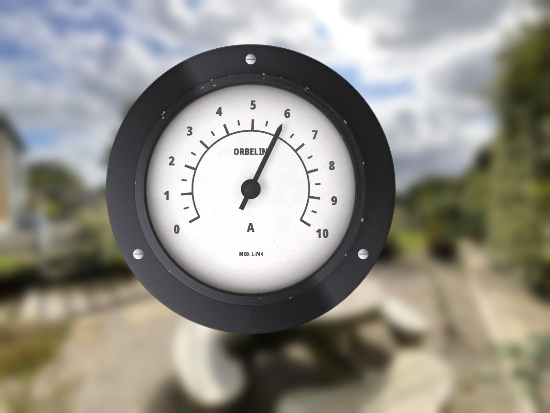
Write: 6 A
